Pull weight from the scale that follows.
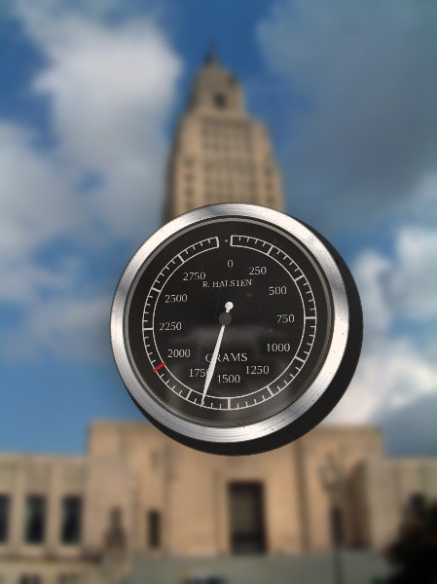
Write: 1650 g
